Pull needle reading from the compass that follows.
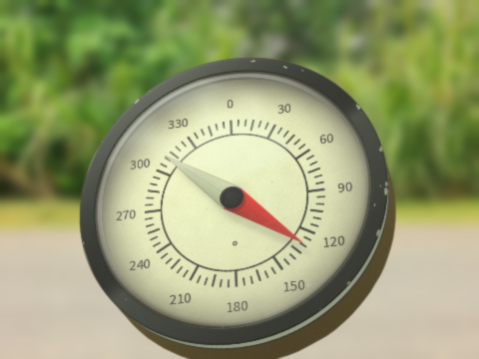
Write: 130 °
